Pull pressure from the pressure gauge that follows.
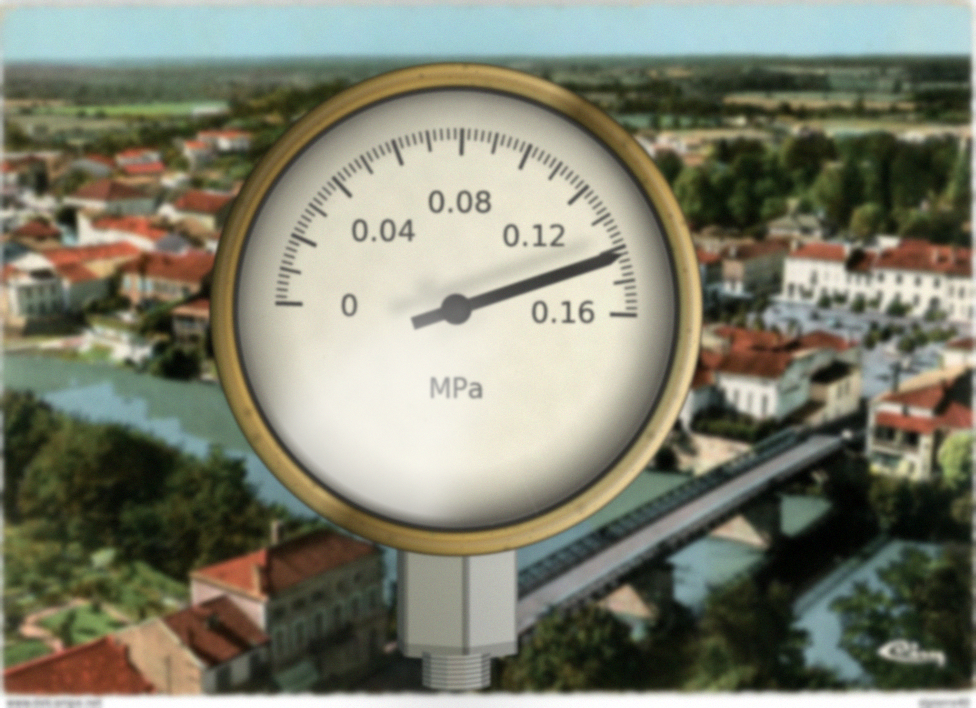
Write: 0.142 MPa
